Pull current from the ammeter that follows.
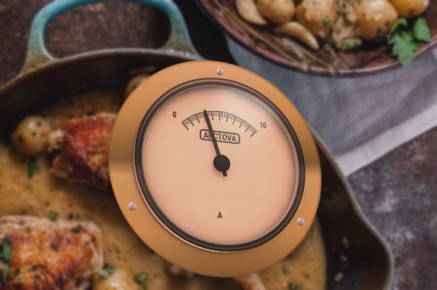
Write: 3 A
